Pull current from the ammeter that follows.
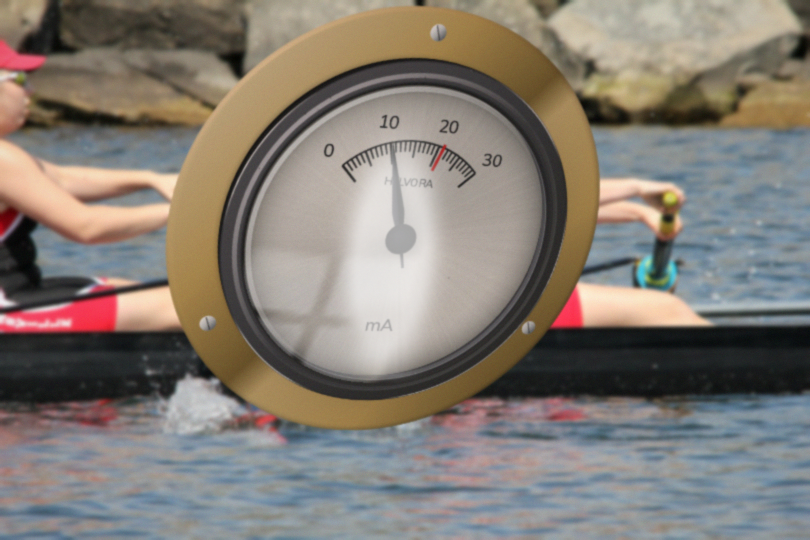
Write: 10 mA
